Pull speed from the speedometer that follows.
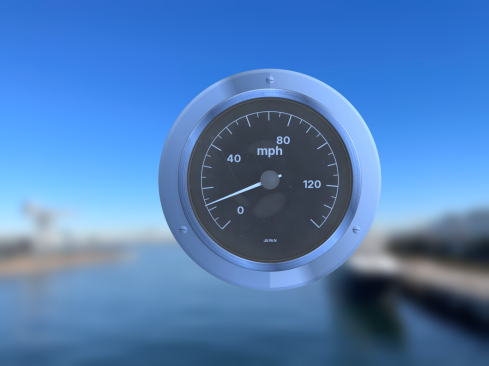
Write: 12.5 mph
